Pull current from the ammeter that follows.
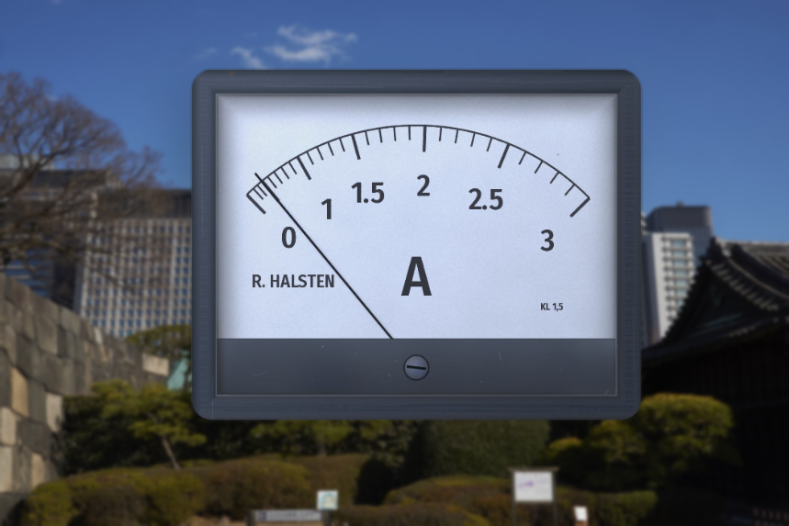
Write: 0.5 A
